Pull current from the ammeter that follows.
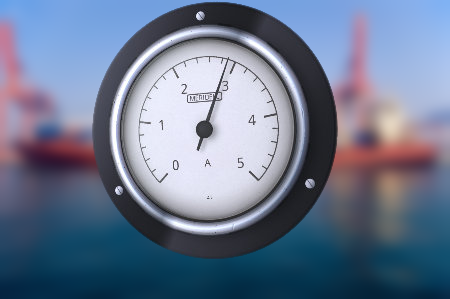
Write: 2.9 A
